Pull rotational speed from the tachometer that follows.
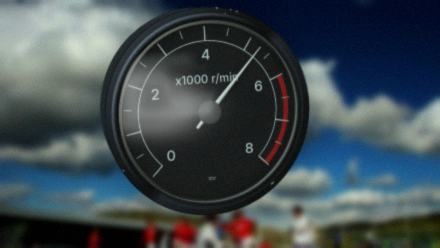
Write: 5250 rpm
